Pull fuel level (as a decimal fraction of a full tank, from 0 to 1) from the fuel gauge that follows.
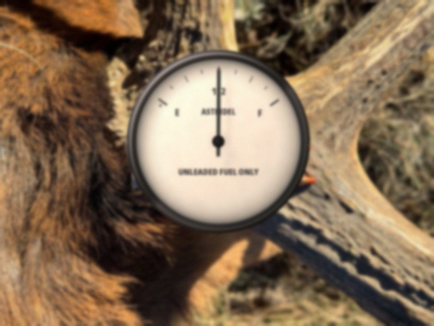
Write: 0.5
